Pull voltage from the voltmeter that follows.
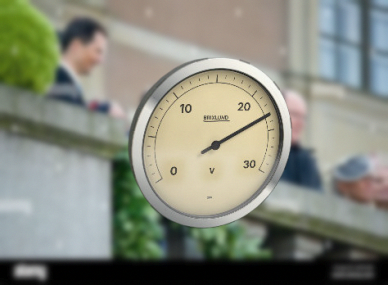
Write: 23 V
